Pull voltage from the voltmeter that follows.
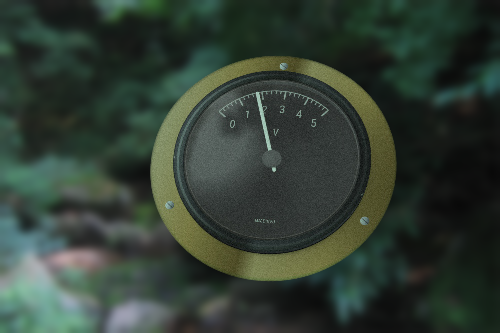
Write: 1.8 V
